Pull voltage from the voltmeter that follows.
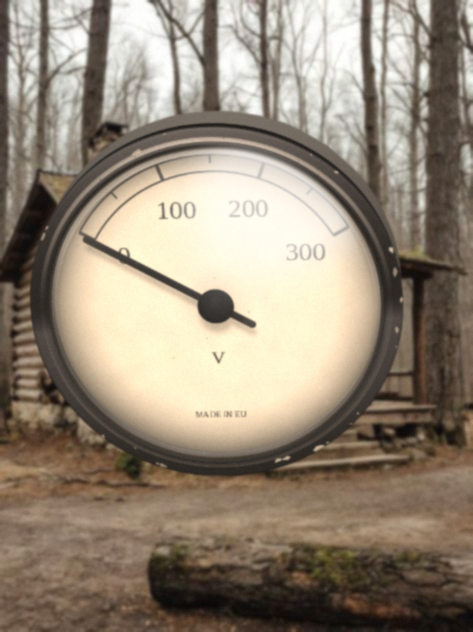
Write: 0 V
